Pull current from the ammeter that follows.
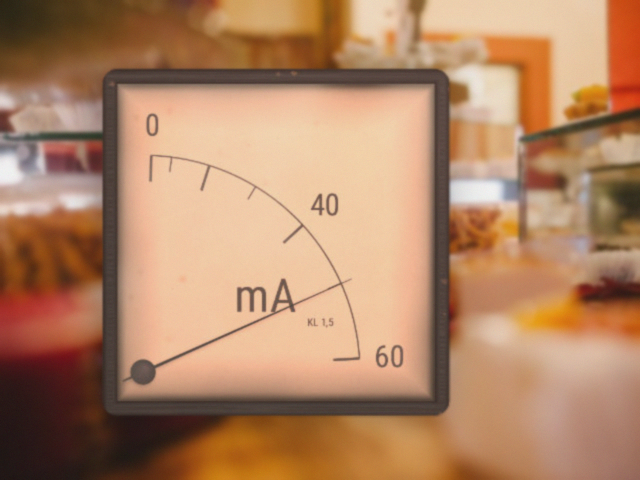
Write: 50 mA
